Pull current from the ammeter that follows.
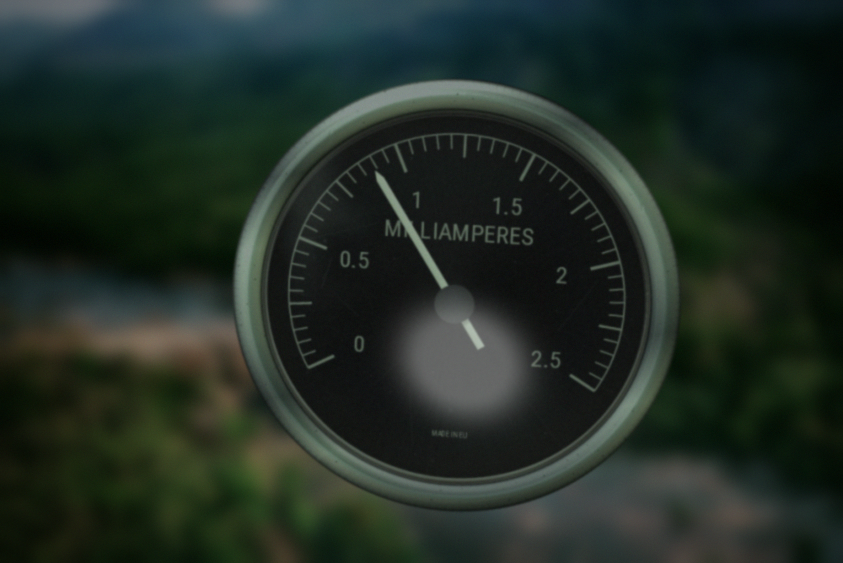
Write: 0.9 mA
